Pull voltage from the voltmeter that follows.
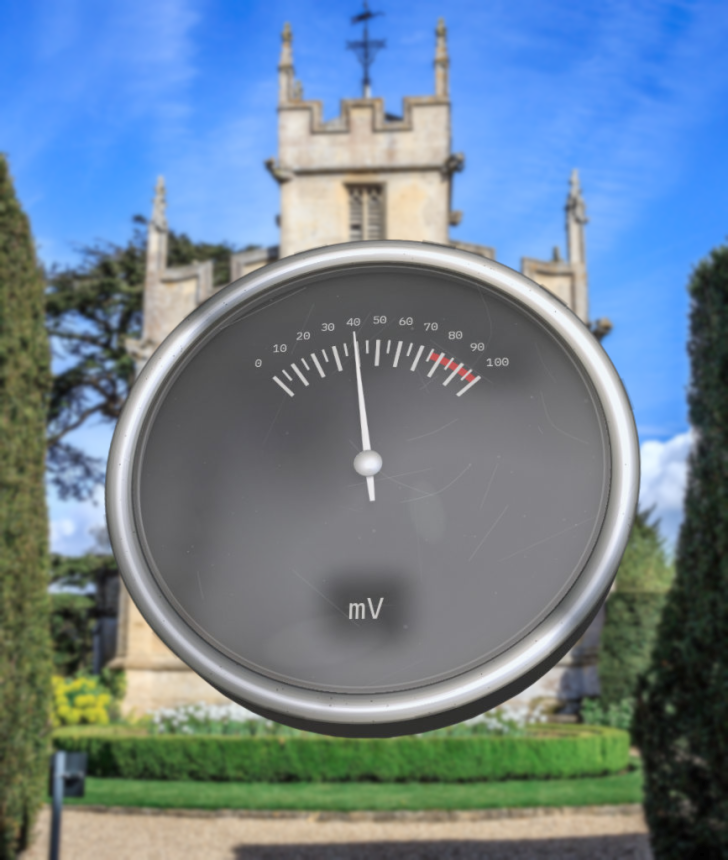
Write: 40 mV
